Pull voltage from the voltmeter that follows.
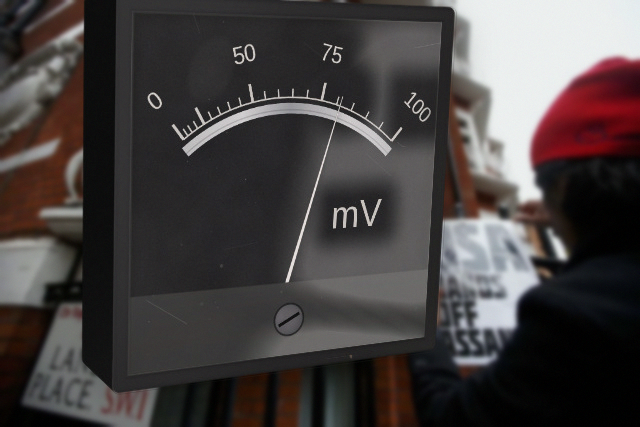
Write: 80 mV
